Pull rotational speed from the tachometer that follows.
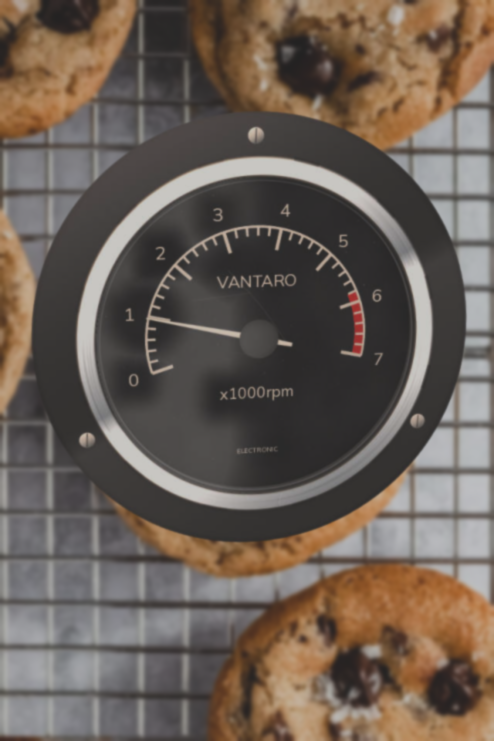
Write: 1000 rpm
